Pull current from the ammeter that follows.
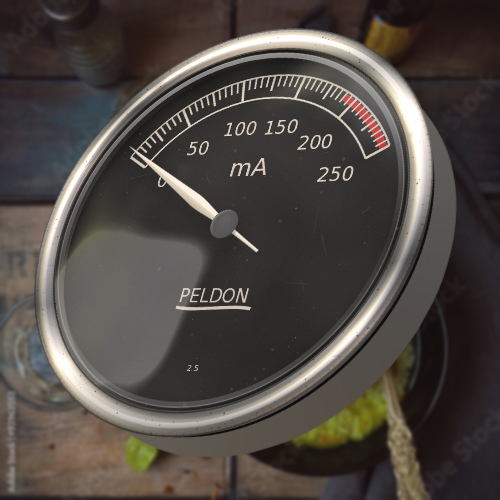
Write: 5 mA
